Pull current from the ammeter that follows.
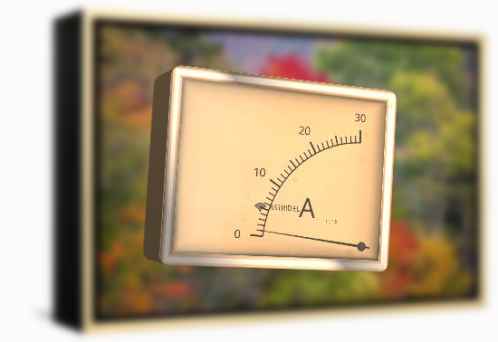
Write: 1 A
